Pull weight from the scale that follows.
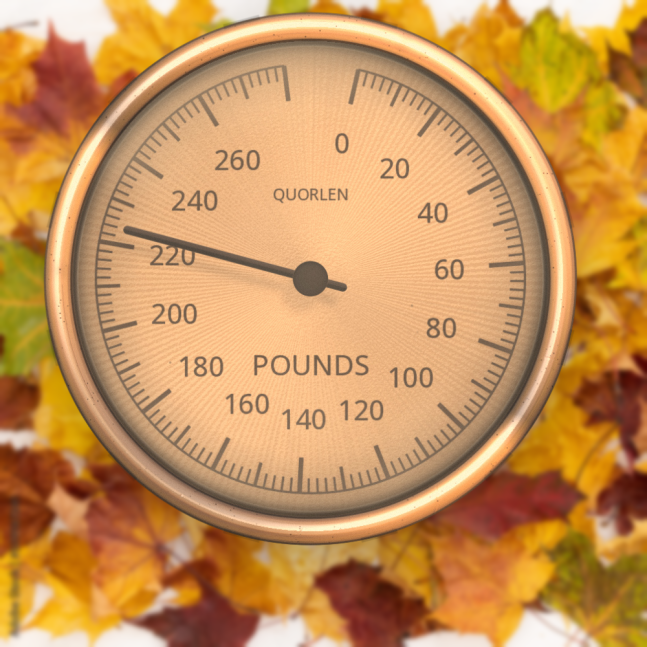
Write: 224 lb
